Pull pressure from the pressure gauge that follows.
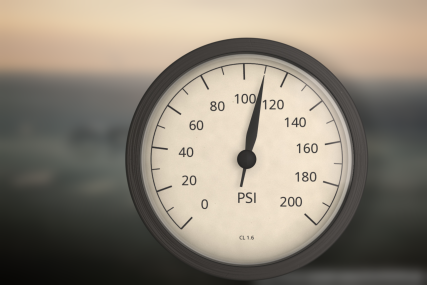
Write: 110 psi
